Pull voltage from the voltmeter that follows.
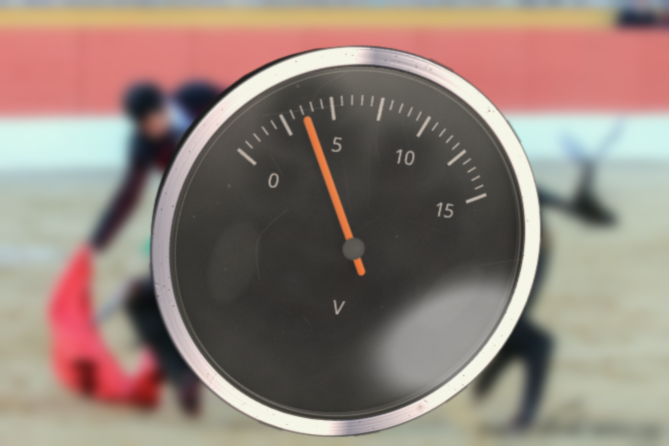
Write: 3.5 V
